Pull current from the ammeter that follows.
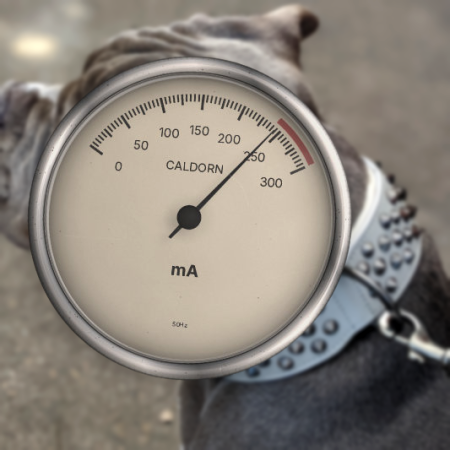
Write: 245 mA
